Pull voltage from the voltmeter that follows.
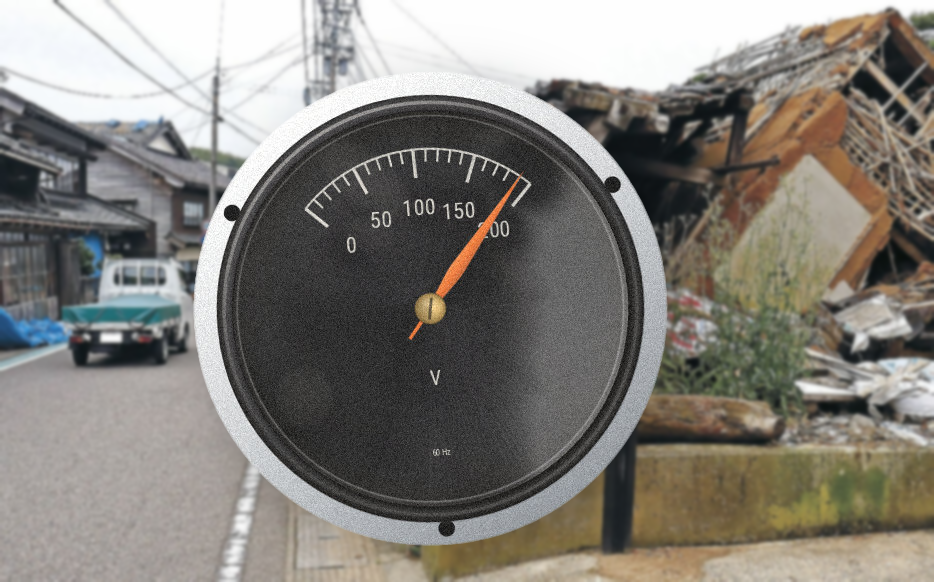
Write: 190 V
